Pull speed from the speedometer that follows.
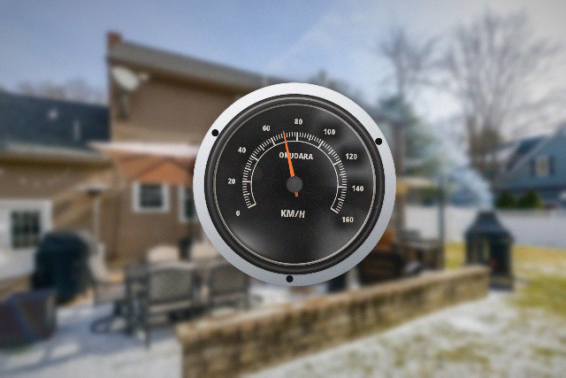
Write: 70 km/h
